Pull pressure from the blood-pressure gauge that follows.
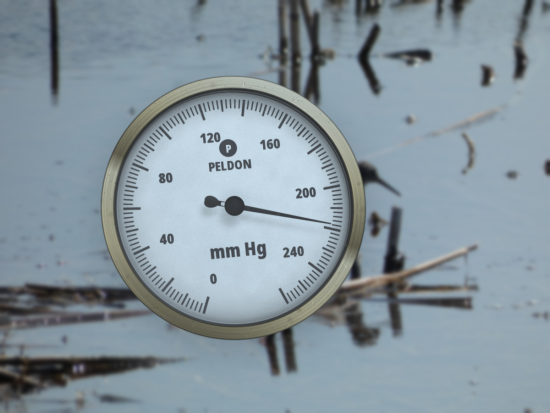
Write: 218 mmHg
